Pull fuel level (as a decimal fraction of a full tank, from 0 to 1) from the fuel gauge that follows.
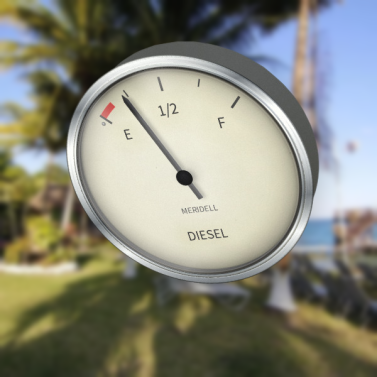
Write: 0.25
